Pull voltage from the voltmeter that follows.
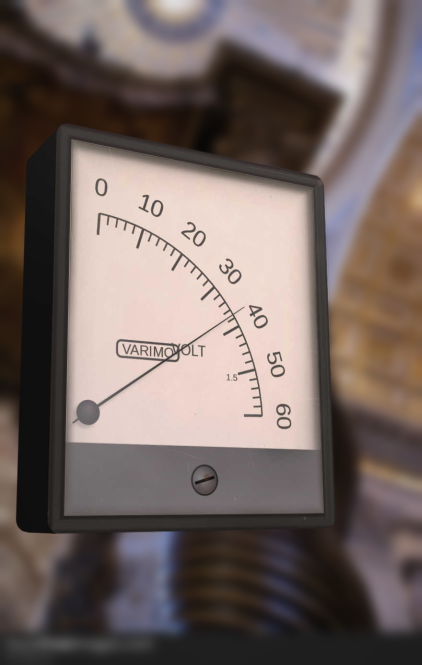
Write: 37 V
